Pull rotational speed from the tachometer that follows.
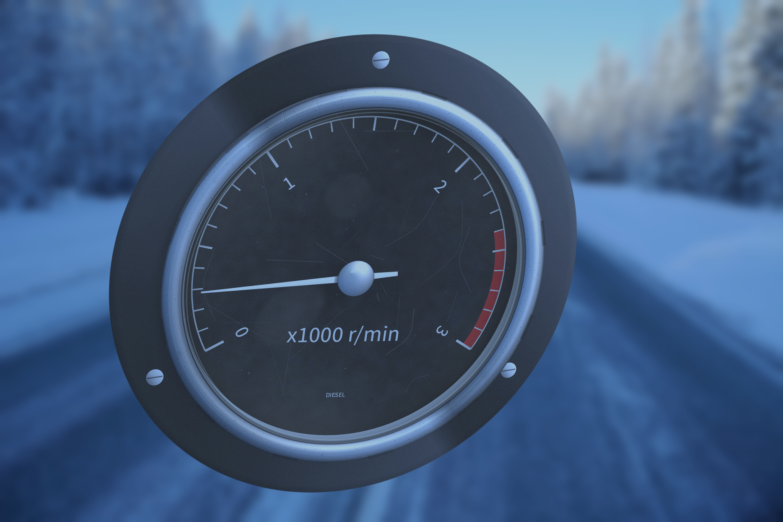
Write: 300 rpm
